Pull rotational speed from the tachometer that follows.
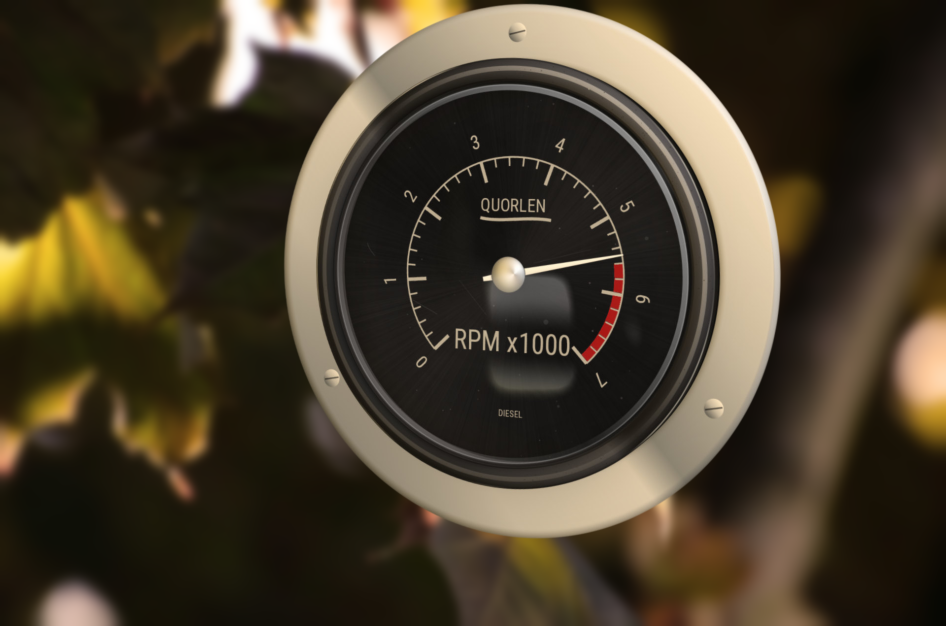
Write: 5500 rpm
